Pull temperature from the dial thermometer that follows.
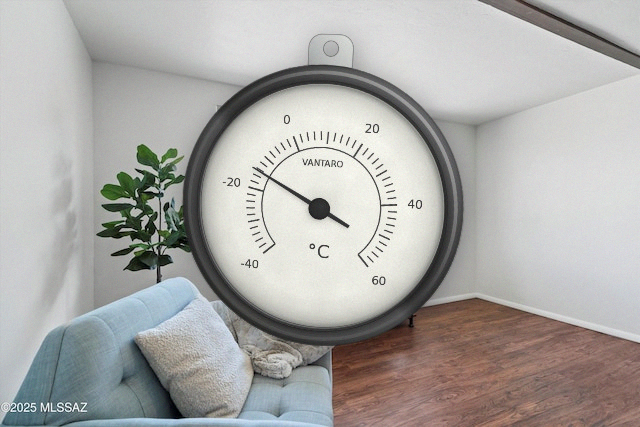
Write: -14 °C
